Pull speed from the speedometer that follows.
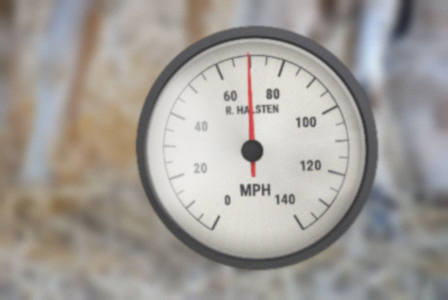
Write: 70 mph
